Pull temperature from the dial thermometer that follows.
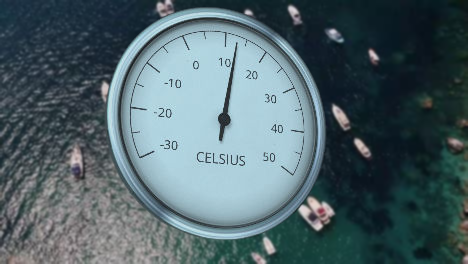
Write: 12.5 °C
